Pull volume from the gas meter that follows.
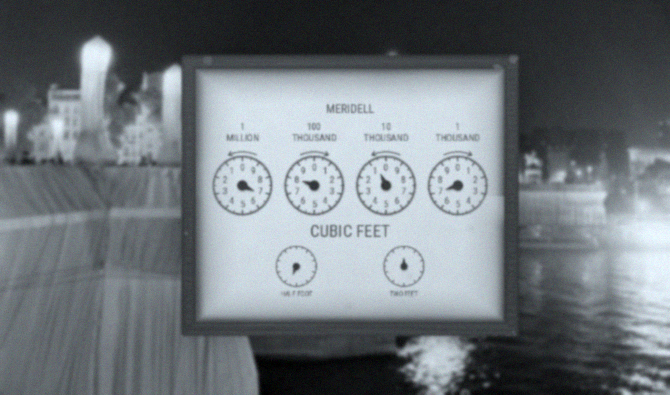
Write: 680700 ft³
